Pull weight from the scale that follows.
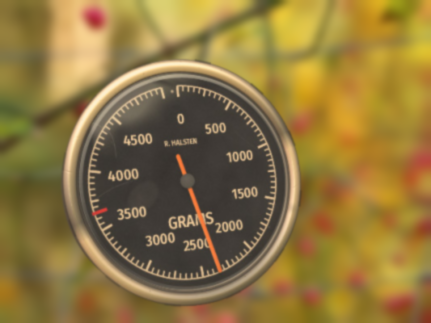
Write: 2350 g
